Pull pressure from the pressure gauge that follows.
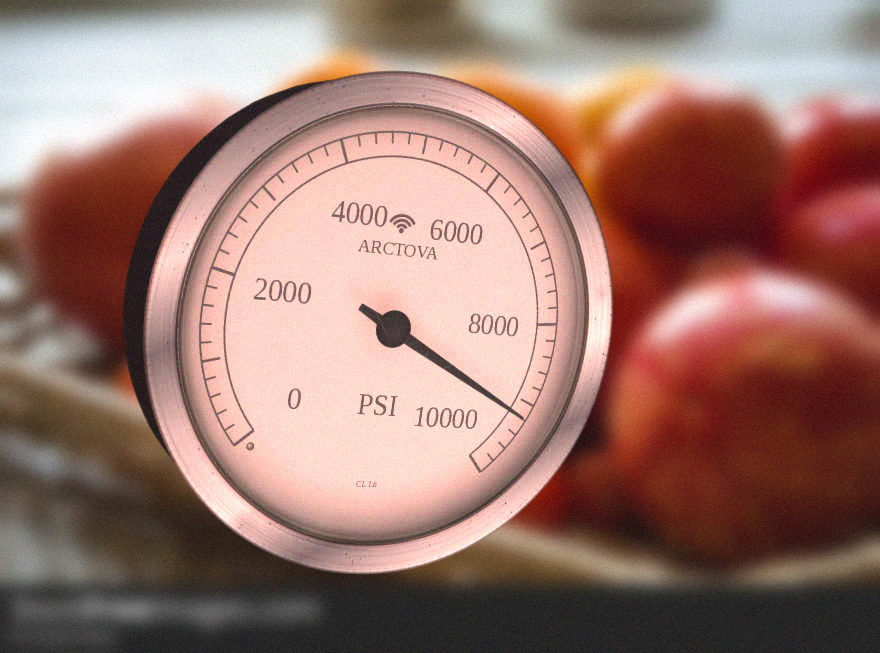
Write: 9200 psi
